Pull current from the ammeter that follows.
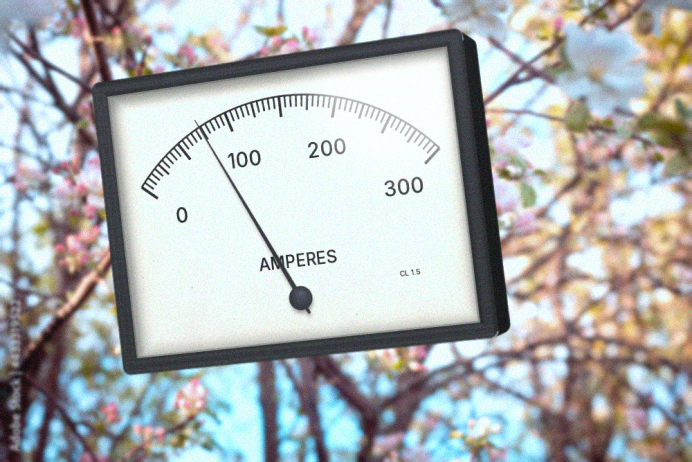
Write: 75 A
